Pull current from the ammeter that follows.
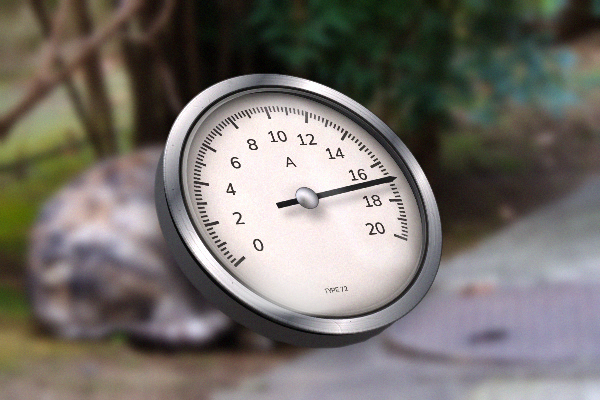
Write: 17 A
